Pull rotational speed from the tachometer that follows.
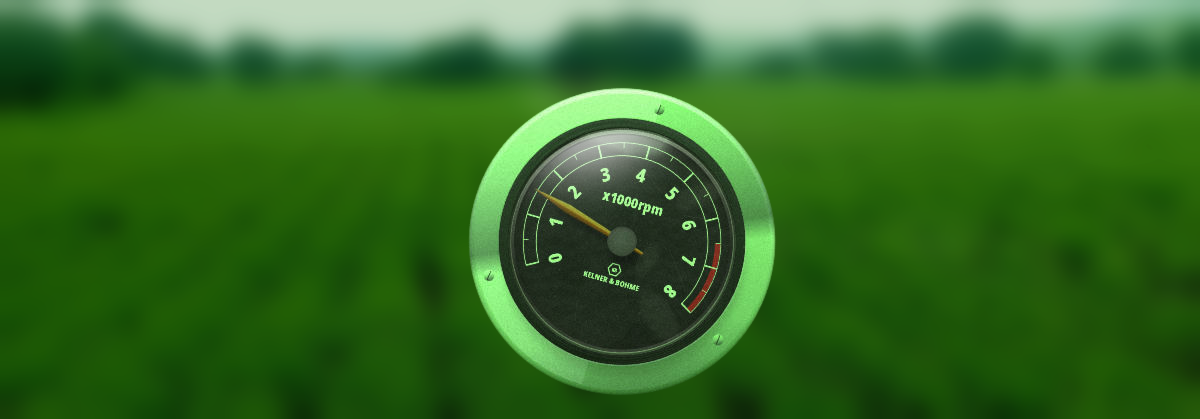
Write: 1500 rpm
